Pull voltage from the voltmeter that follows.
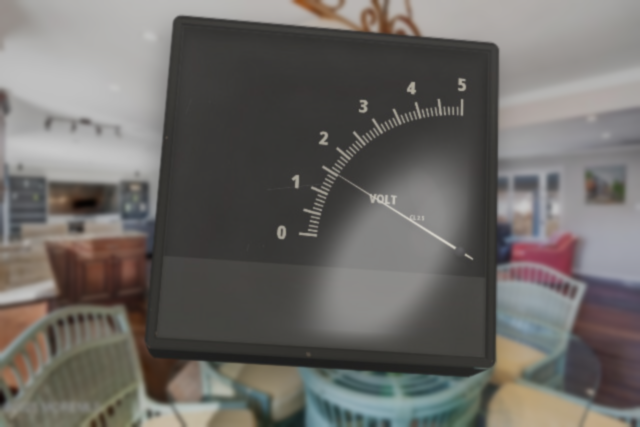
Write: 1.5 V
